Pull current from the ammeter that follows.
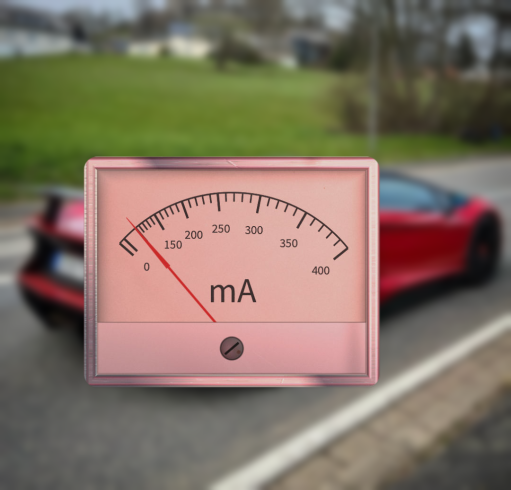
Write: 100 mA
